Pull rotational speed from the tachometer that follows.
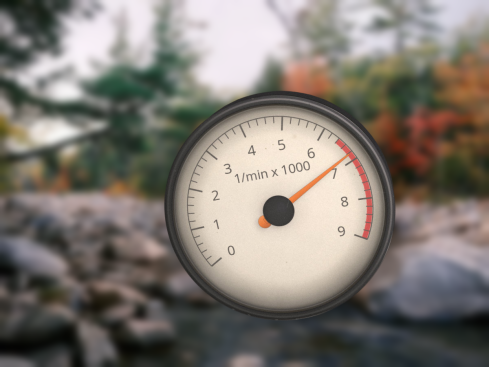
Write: 6800 rpm
